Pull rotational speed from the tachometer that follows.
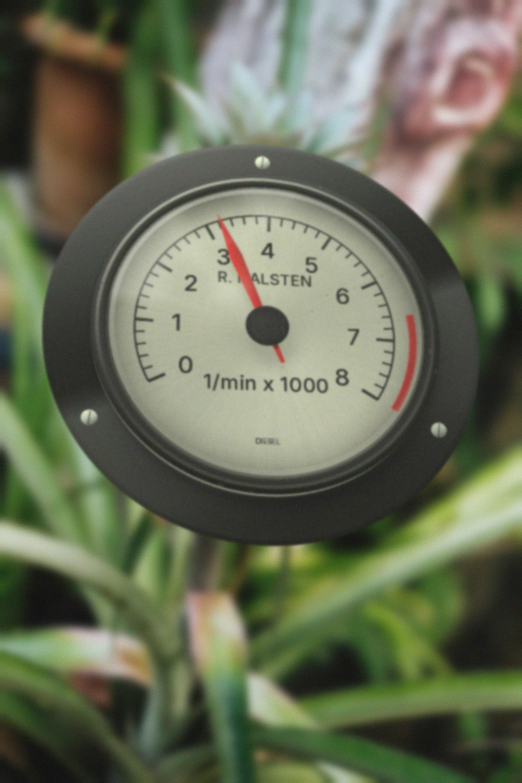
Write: 3200 rpm
